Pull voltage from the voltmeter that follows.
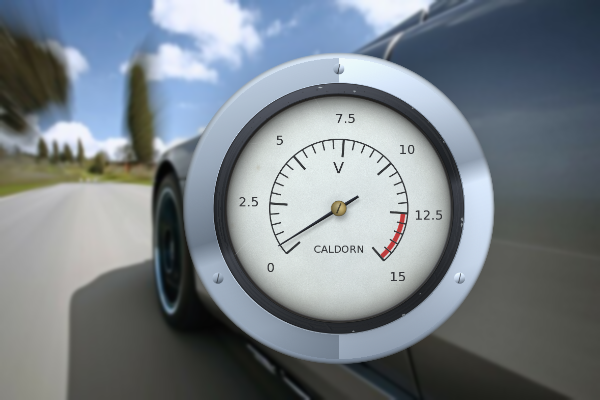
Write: 0.5 V
